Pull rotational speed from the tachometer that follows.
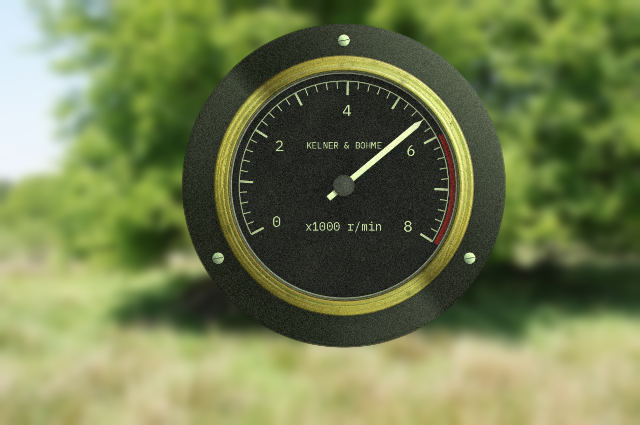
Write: 5600 rpm
